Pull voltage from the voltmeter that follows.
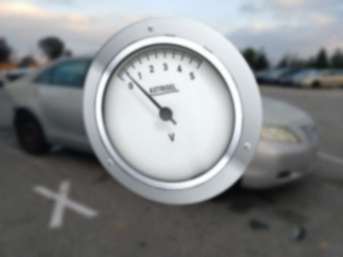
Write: 0.5 V
